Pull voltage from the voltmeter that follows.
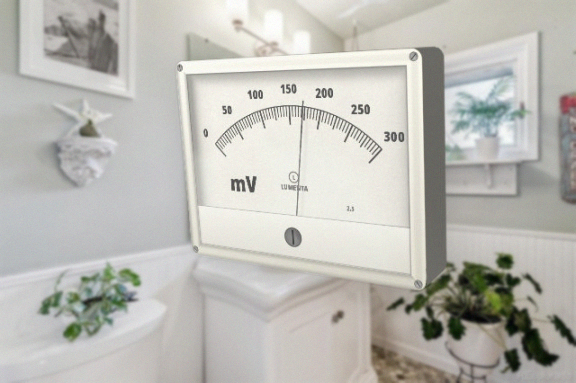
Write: 175 mV
